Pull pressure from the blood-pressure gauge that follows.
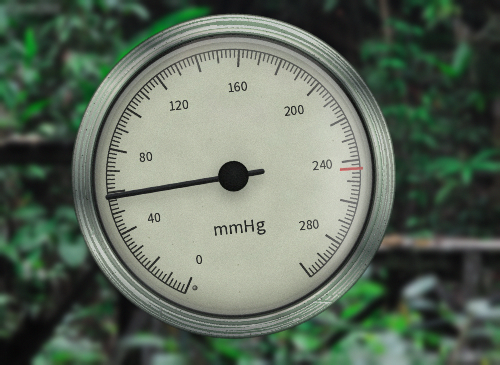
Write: 58 mmHg
